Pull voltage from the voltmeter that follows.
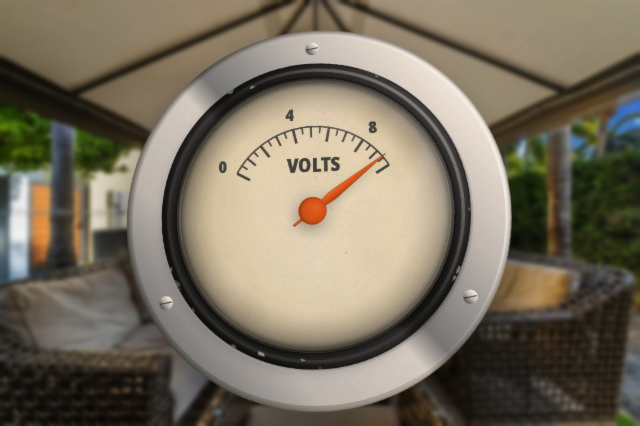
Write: 9.5 V
